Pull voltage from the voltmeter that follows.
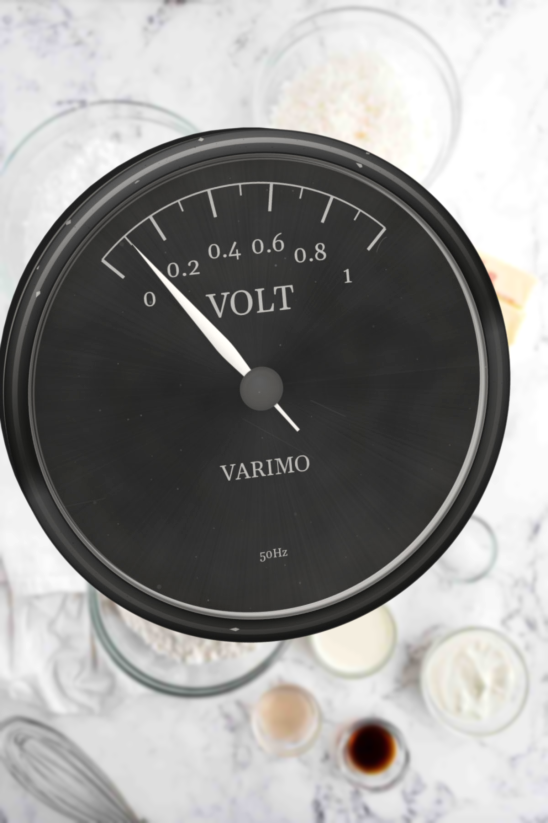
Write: 0.1 V
